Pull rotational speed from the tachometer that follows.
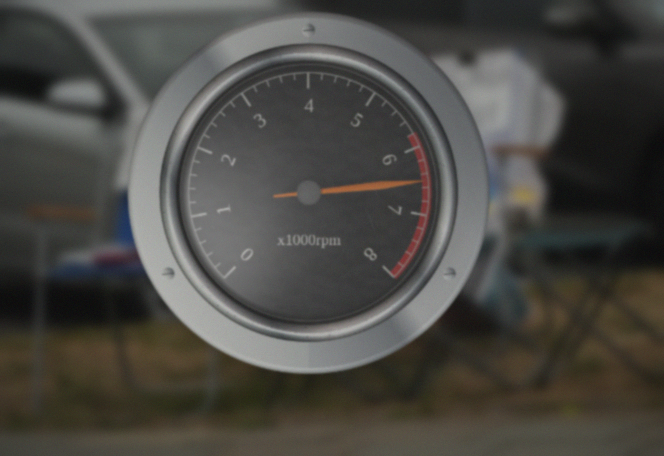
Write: 6500 rpm
